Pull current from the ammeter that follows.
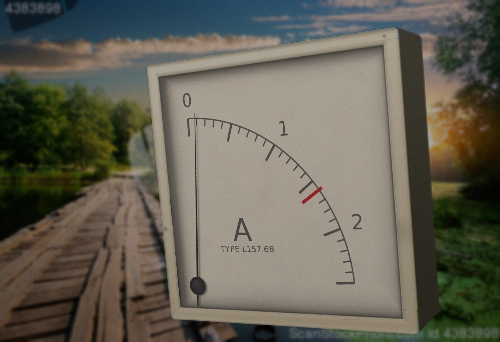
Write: 0.1 A
